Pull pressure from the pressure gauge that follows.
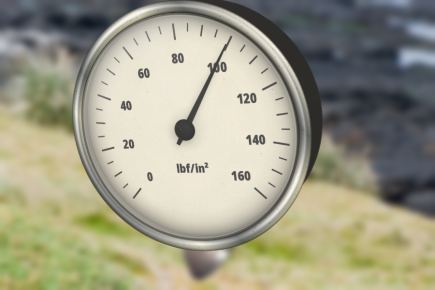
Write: 100 psi
